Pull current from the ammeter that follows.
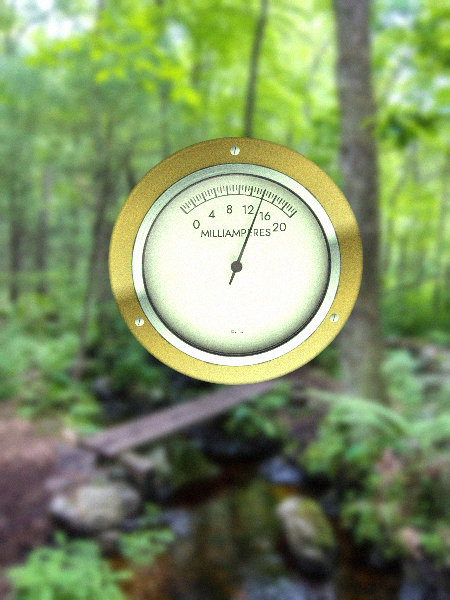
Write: 14 mA
